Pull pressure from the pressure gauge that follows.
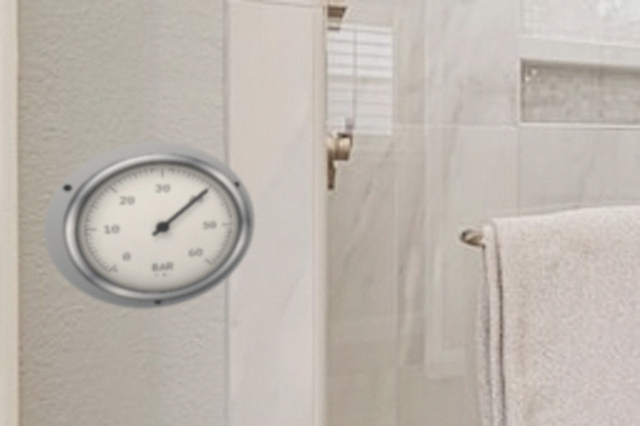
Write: 40 bar
